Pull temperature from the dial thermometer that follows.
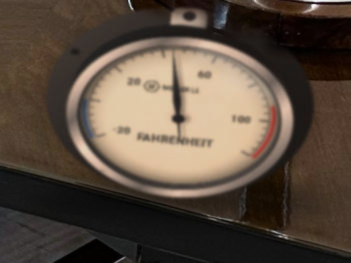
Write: 44 °F
